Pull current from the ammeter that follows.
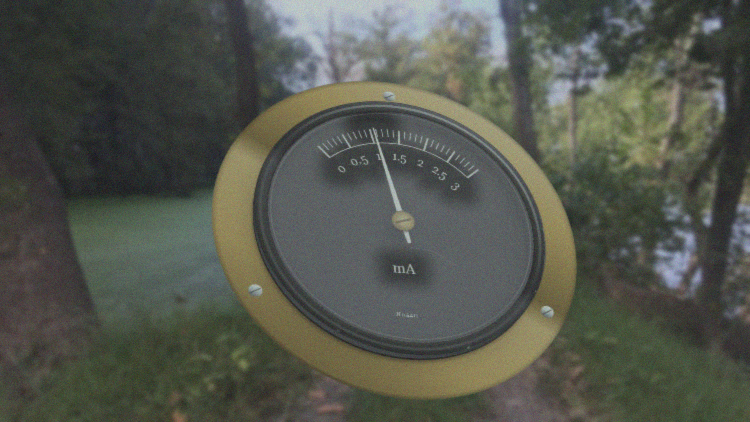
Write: 1 mA
